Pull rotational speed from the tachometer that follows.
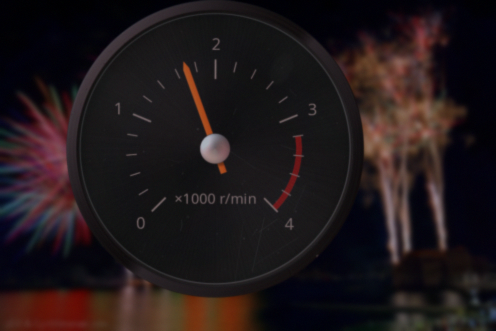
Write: 1700 rpm
